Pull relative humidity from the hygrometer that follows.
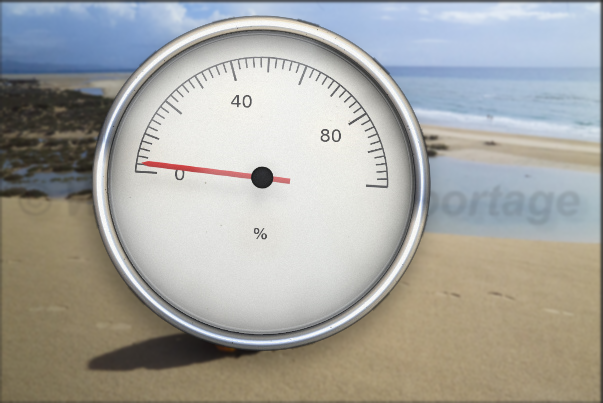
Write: 2 %
